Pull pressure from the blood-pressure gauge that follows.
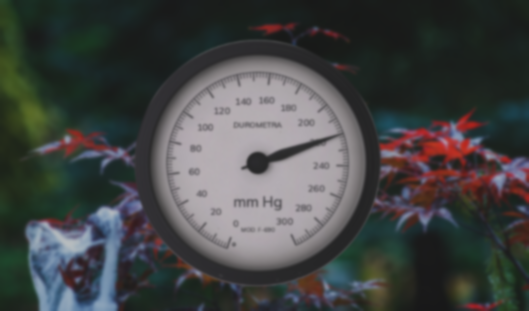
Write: 220 mmHg
